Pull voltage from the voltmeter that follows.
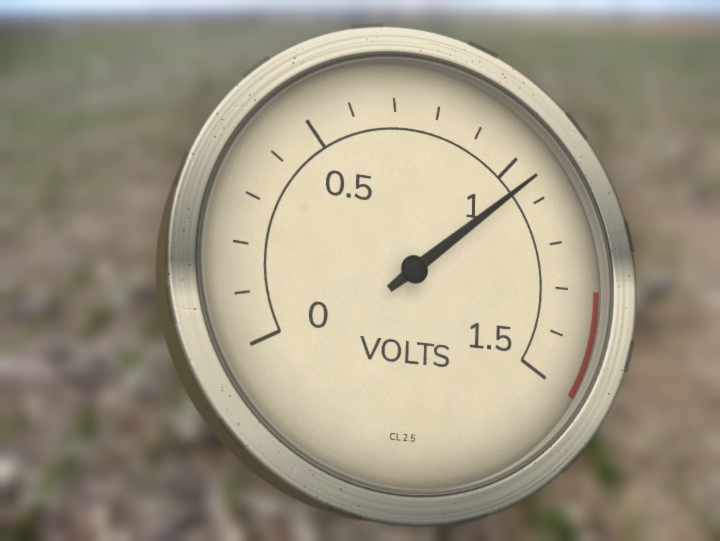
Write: 1.05 V
